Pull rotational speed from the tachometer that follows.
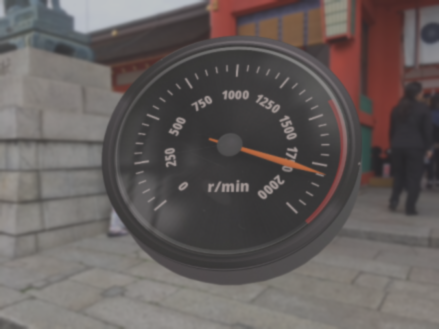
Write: 1800 rpm
